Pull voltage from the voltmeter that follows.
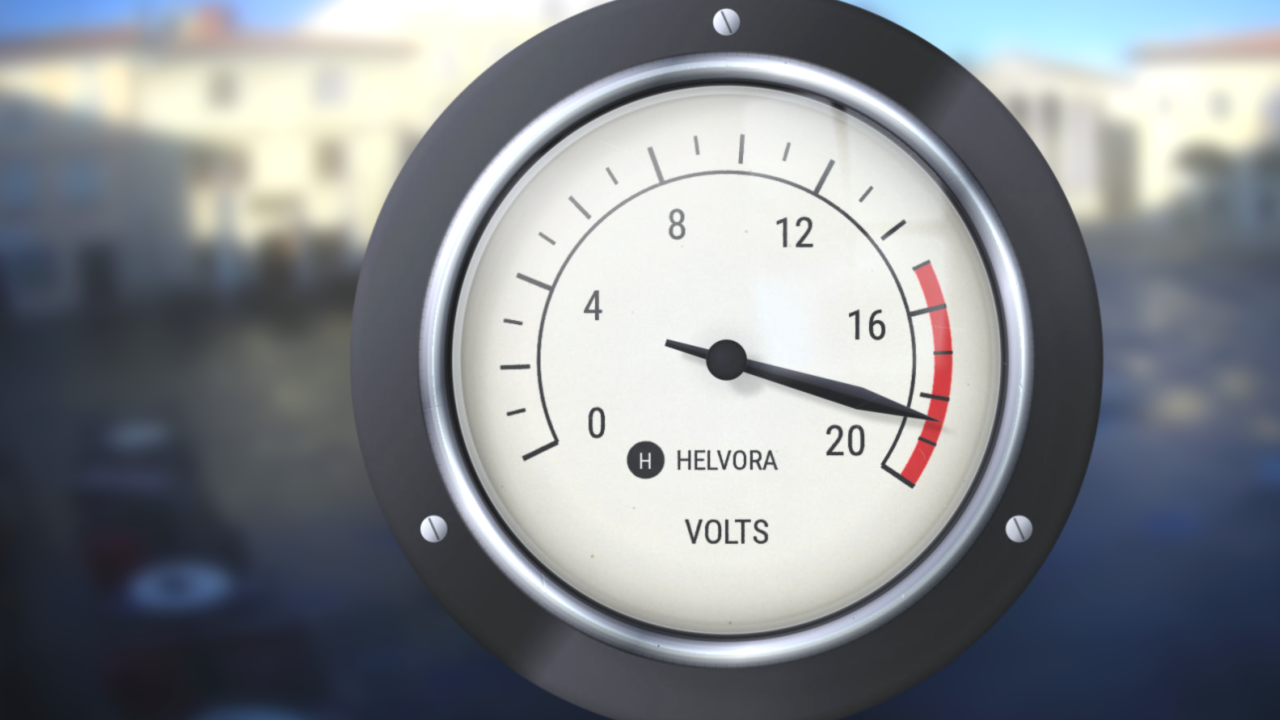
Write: 18.5 V
